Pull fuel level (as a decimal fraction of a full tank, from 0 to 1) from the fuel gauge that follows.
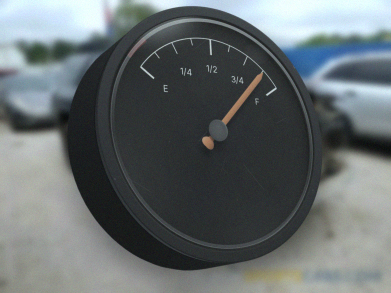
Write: 0.875
